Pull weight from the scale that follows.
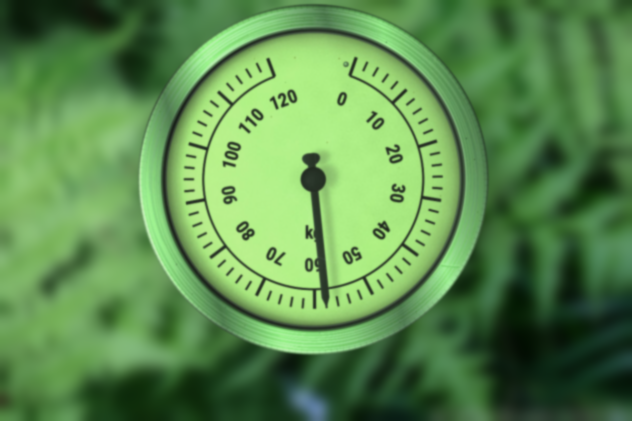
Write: 58 kg
